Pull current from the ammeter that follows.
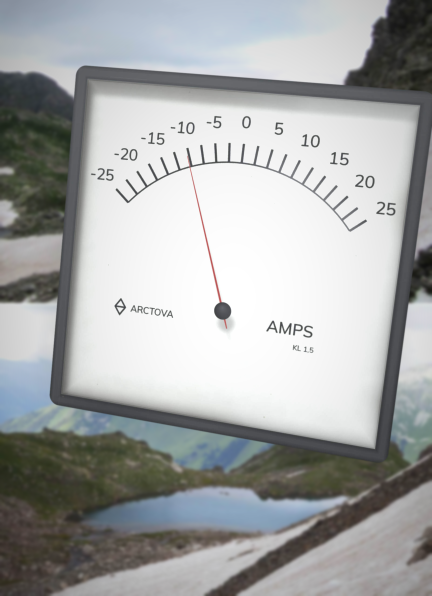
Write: -10 A
